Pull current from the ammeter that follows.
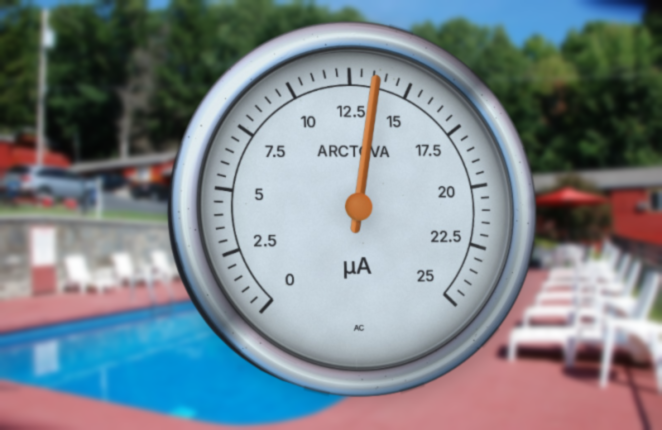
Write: 13.5 µA
